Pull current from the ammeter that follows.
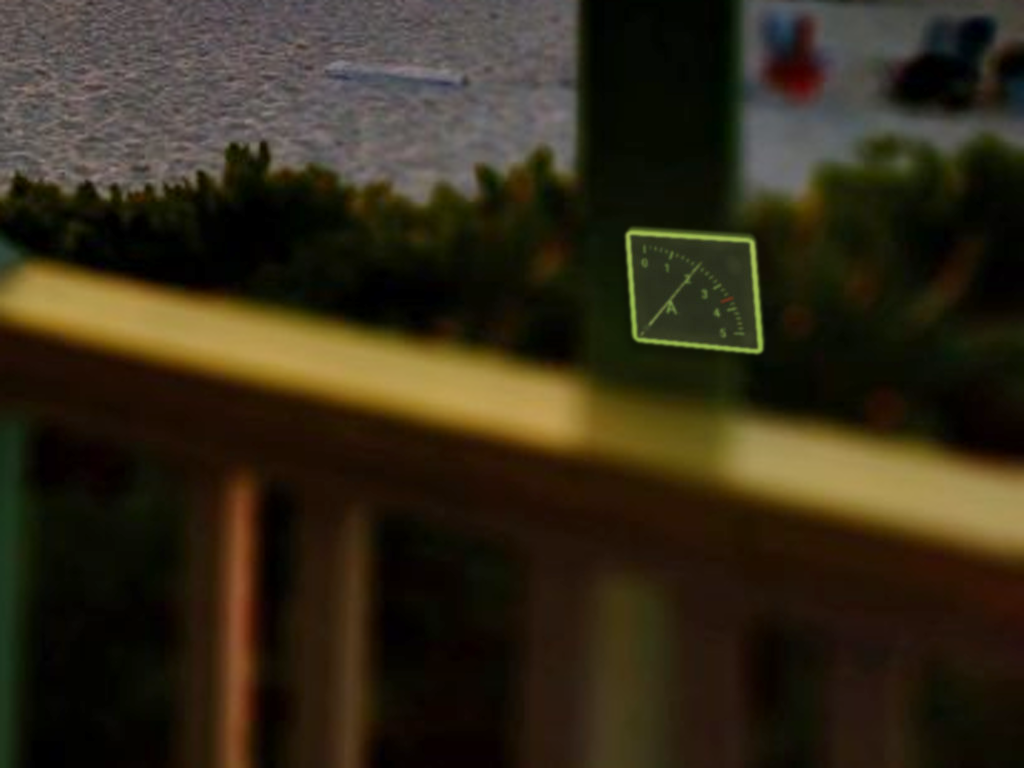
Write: 2 A
